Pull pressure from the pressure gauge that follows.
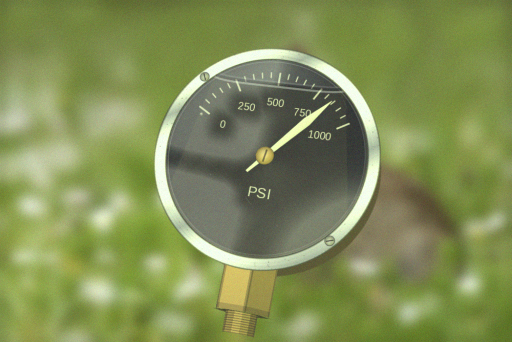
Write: 850 psi
